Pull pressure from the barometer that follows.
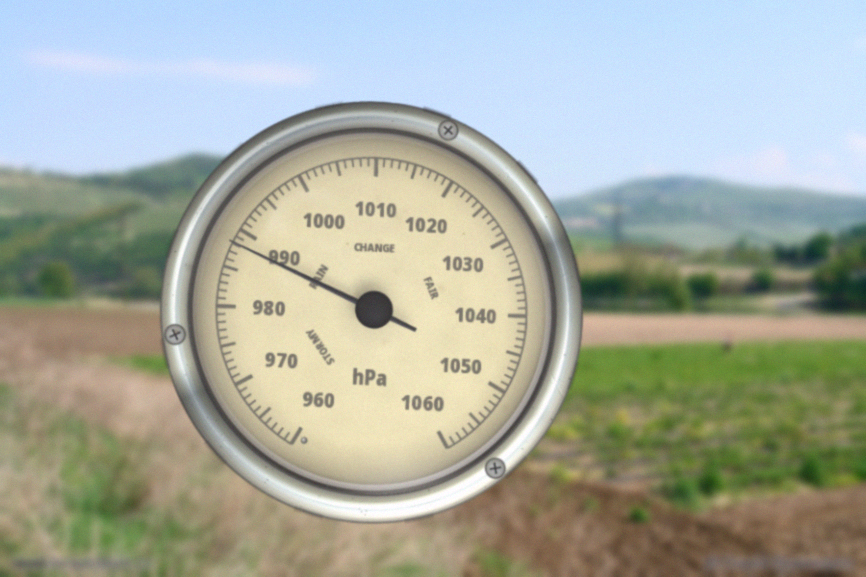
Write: 988 hPa
